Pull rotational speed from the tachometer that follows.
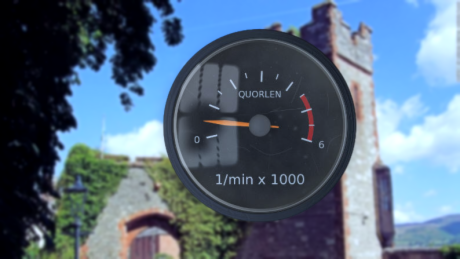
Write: 500 rpm
